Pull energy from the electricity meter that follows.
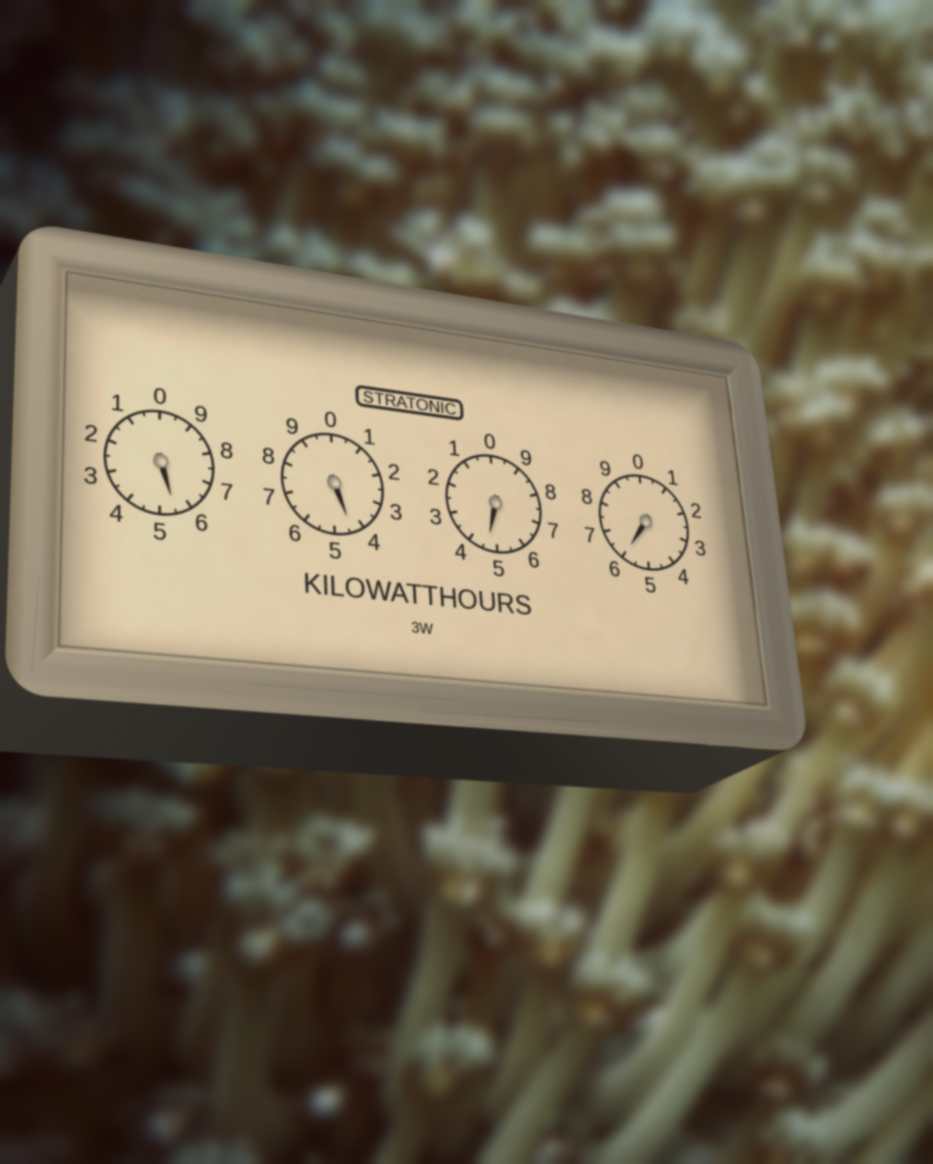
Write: 5446 kWh
